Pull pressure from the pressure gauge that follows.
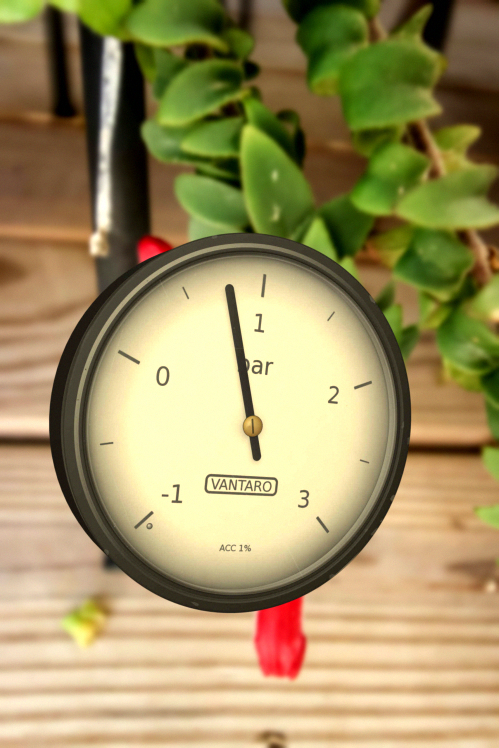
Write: 0.75 bar
